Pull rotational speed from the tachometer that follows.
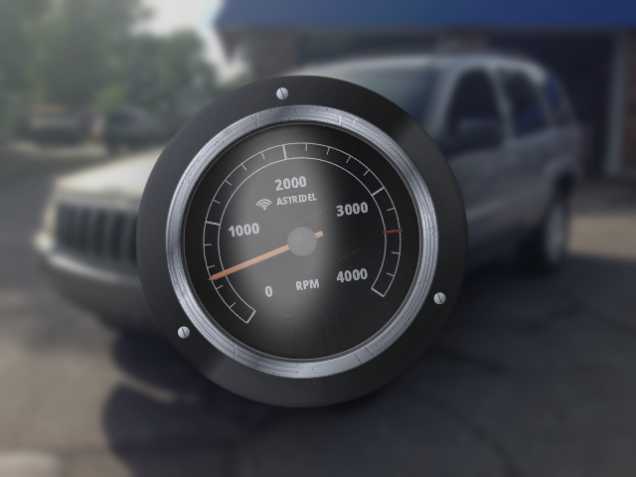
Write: 500 rpm
